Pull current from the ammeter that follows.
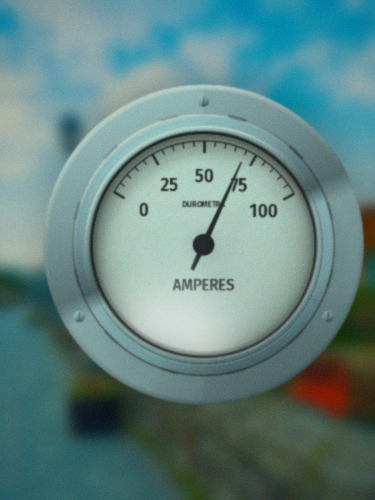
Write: 70 A
